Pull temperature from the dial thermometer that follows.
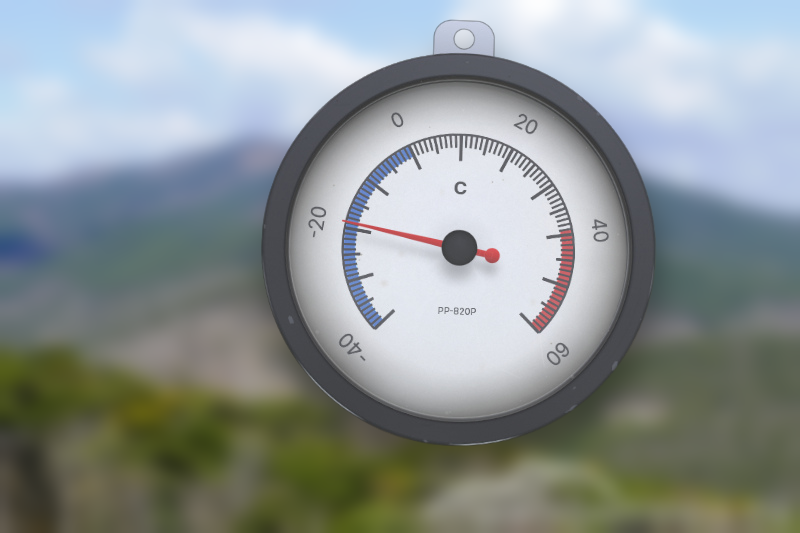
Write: -19 °C
